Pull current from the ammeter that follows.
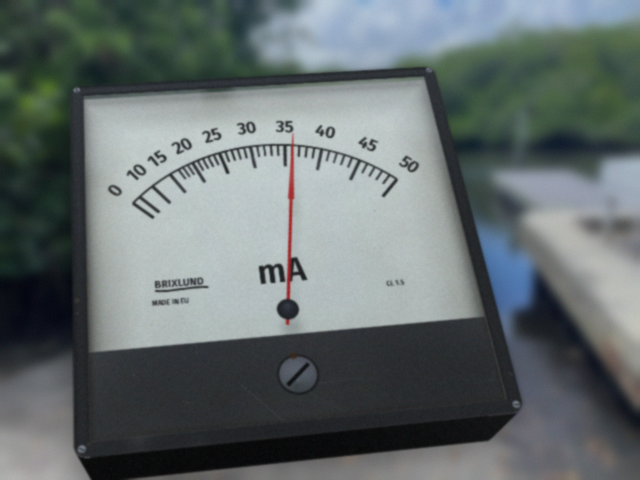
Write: 36 mA
